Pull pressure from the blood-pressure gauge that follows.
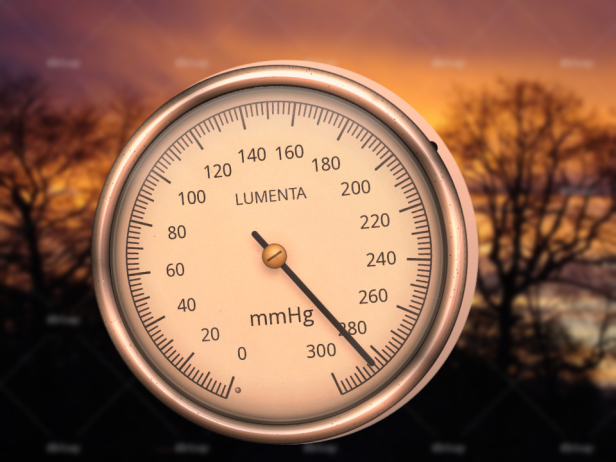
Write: 284 mmHg
